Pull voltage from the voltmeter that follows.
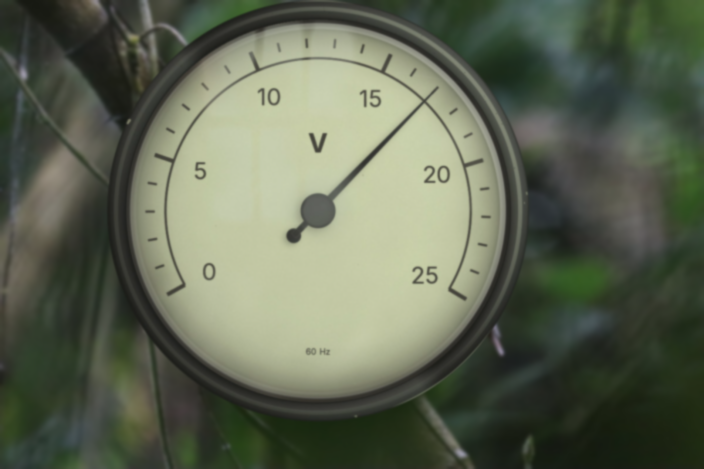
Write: 17 V
